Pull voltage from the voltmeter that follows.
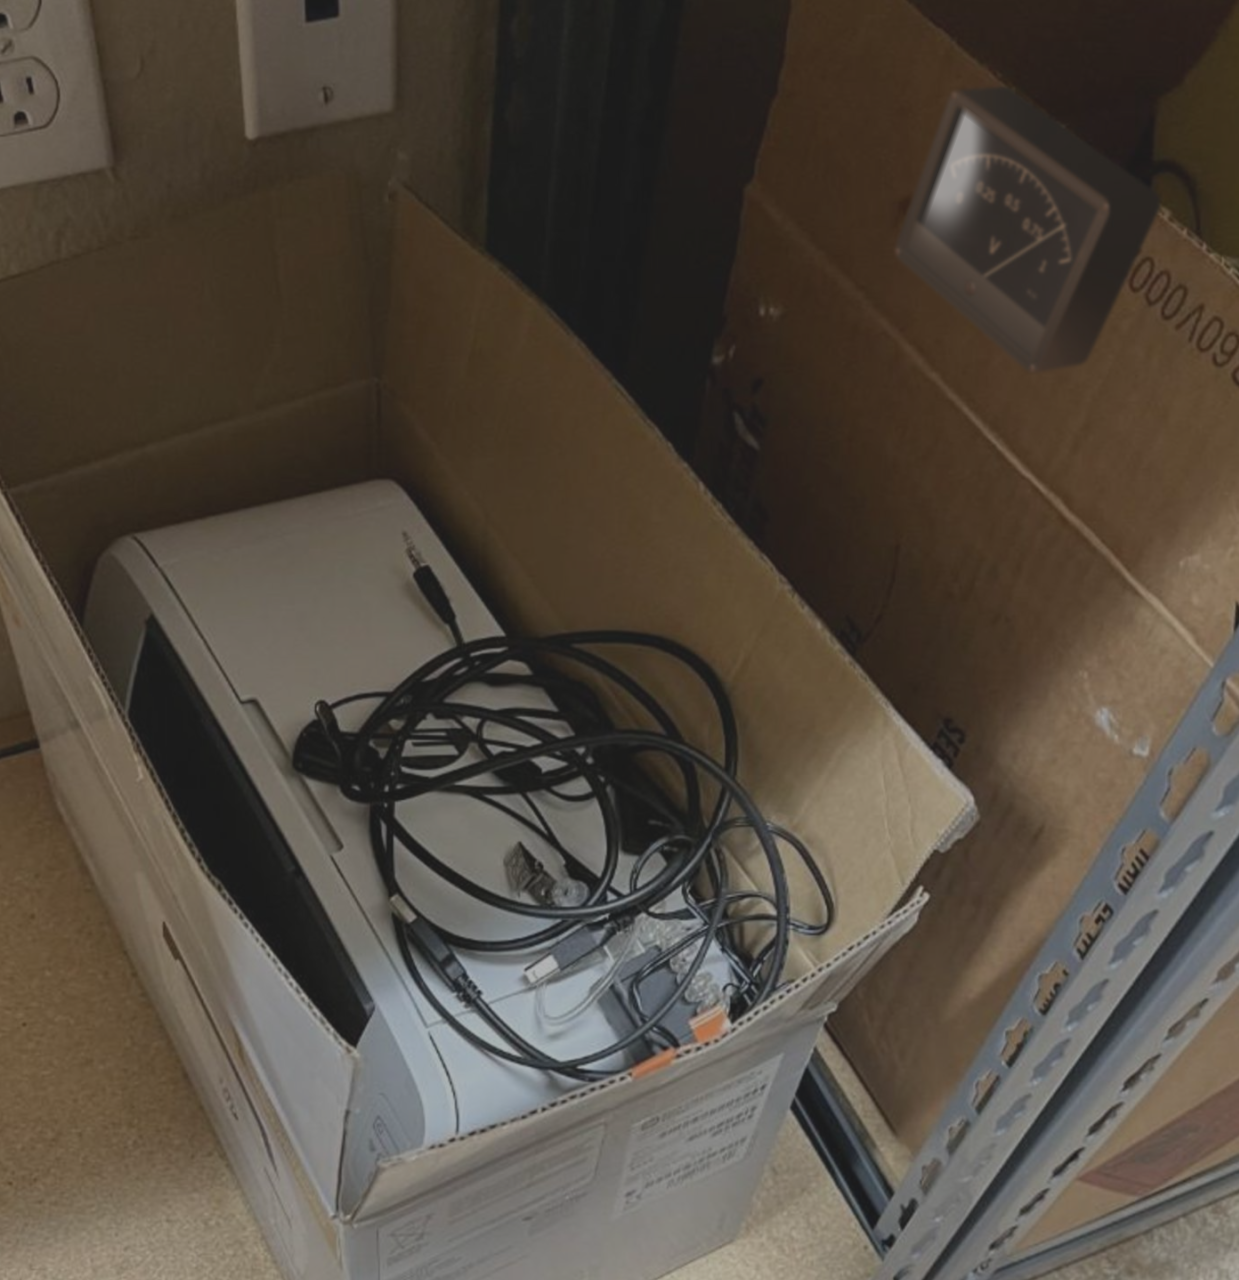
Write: 0.85 V
